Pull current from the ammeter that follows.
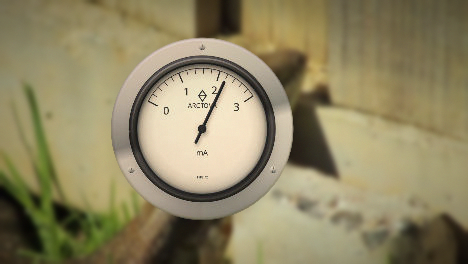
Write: 2.2 mA
